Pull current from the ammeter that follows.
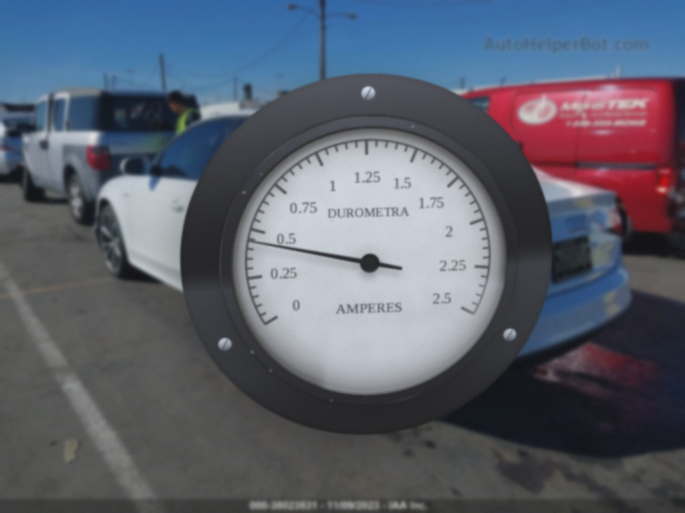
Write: 0.45 A
